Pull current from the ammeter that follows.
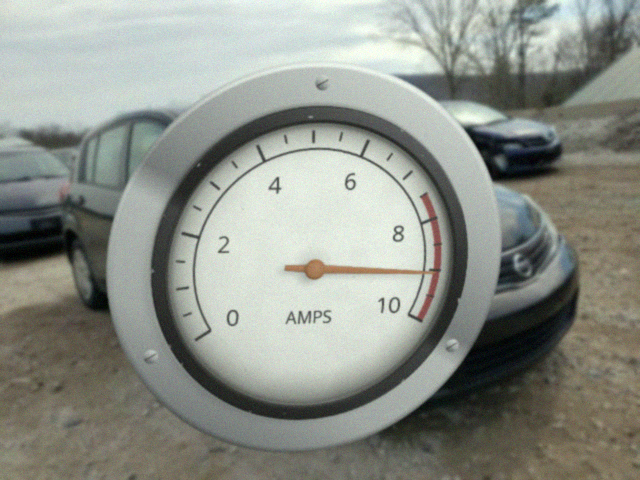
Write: 9 A
